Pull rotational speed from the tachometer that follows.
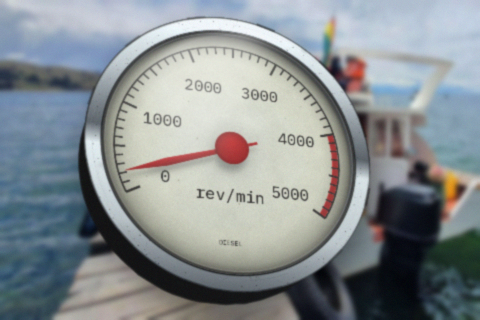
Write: 200 rpm
